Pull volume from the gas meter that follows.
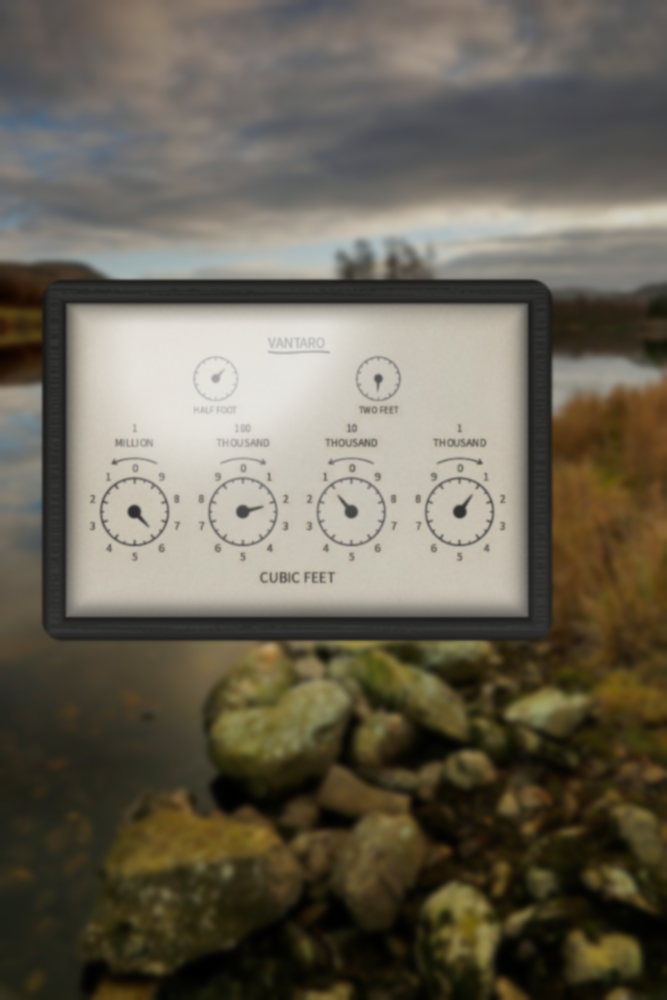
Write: 621100 ft³
